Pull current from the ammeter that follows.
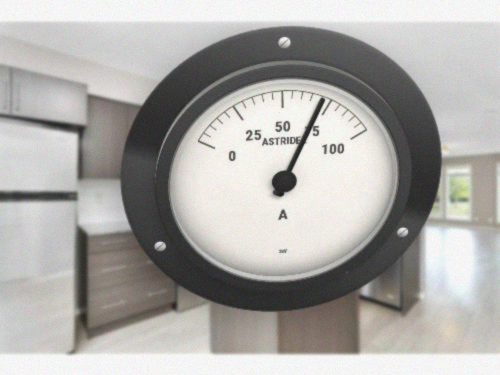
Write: 70 A
